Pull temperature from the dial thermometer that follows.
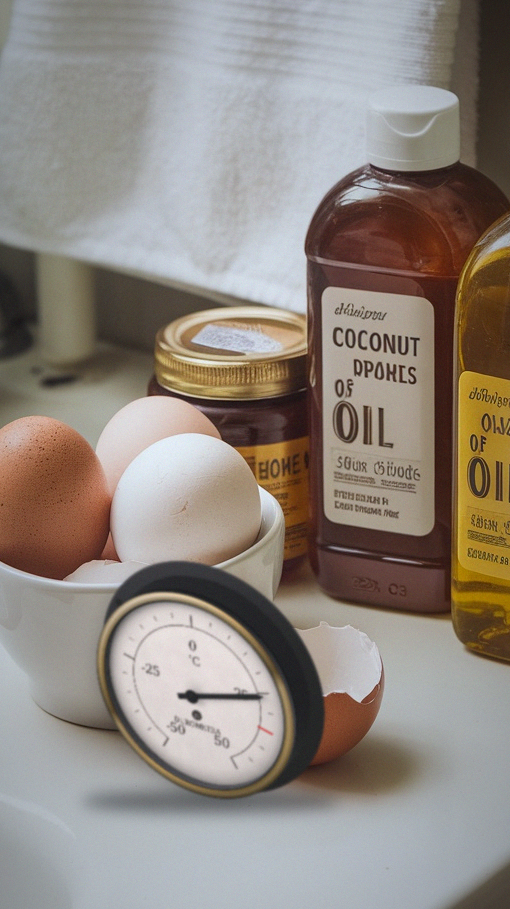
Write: 25 °C
